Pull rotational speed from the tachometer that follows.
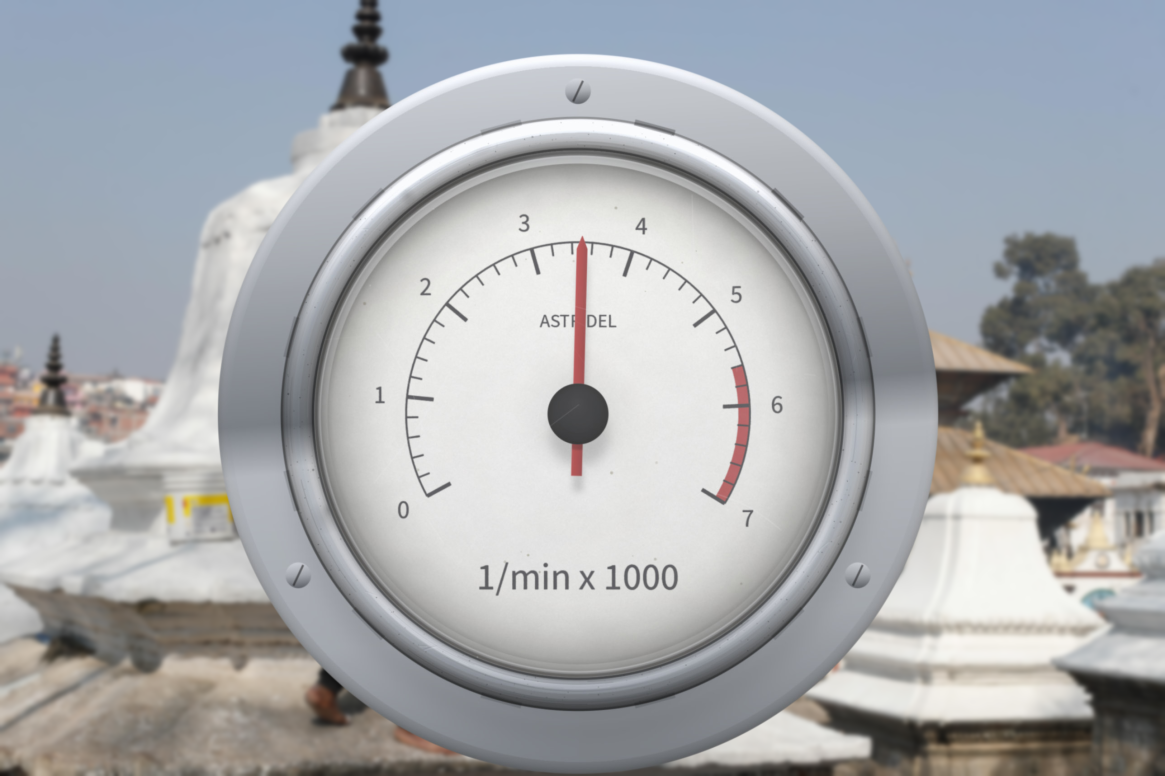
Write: 3500 rpm
